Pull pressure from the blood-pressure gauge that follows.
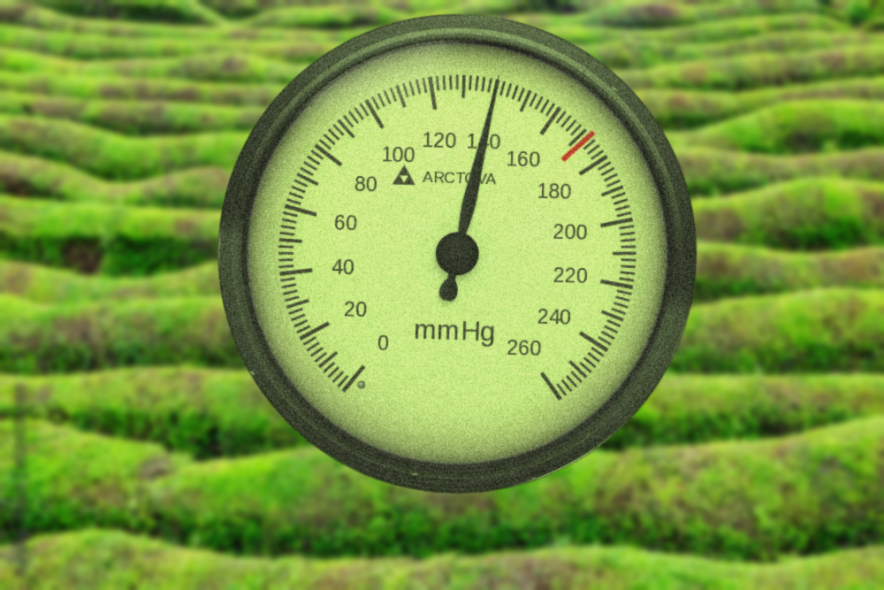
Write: 140 mmHg
